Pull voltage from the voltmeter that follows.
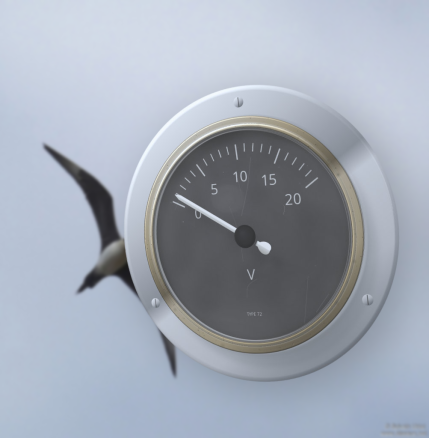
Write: 1 V
